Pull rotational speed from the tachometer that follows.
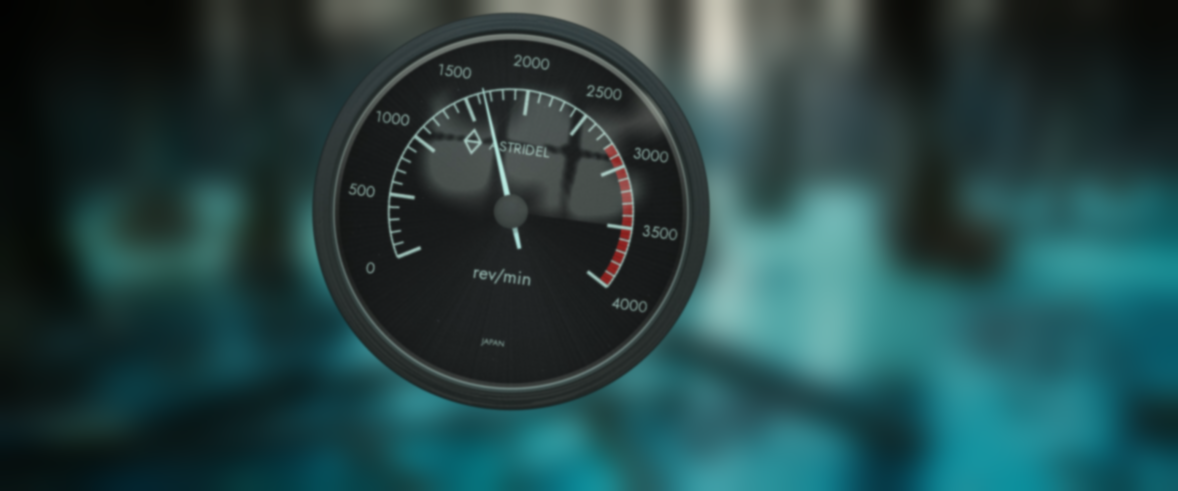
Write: 1650 rpm
